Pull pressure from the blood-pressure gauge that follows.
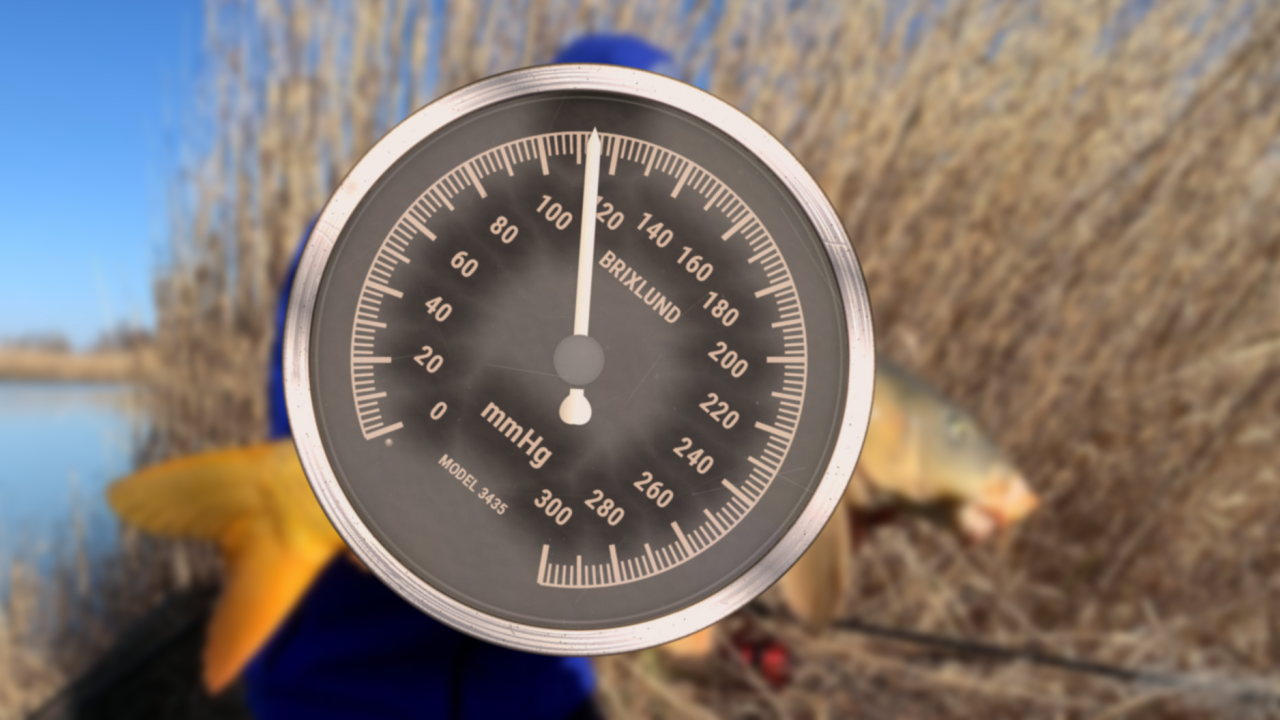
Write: 114 mmHg
